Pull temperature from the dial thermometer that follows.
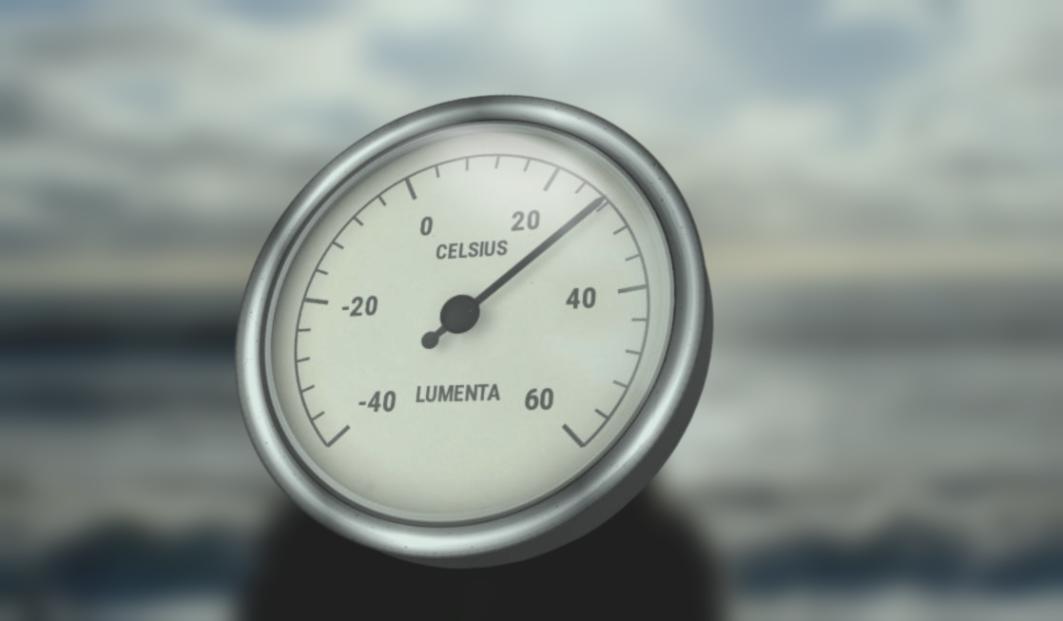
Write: 28 °C
